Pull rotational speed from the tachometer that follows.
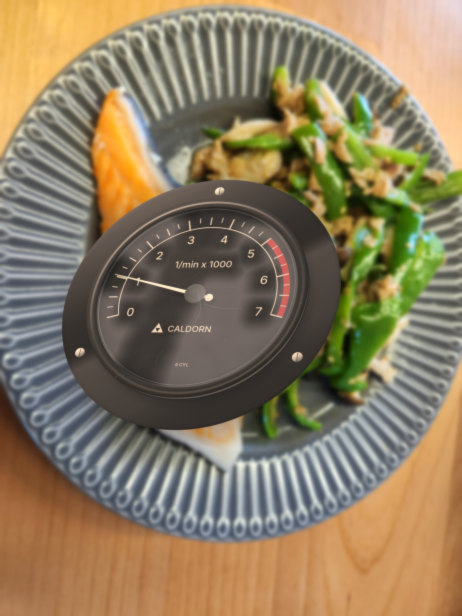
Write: 1000 rpm
